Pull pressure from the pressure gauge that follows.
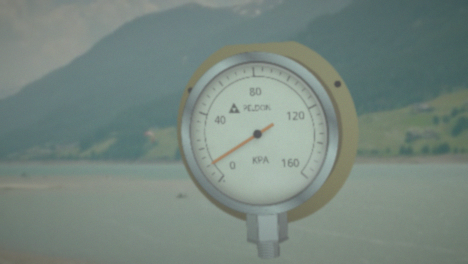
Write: 10 kPa
